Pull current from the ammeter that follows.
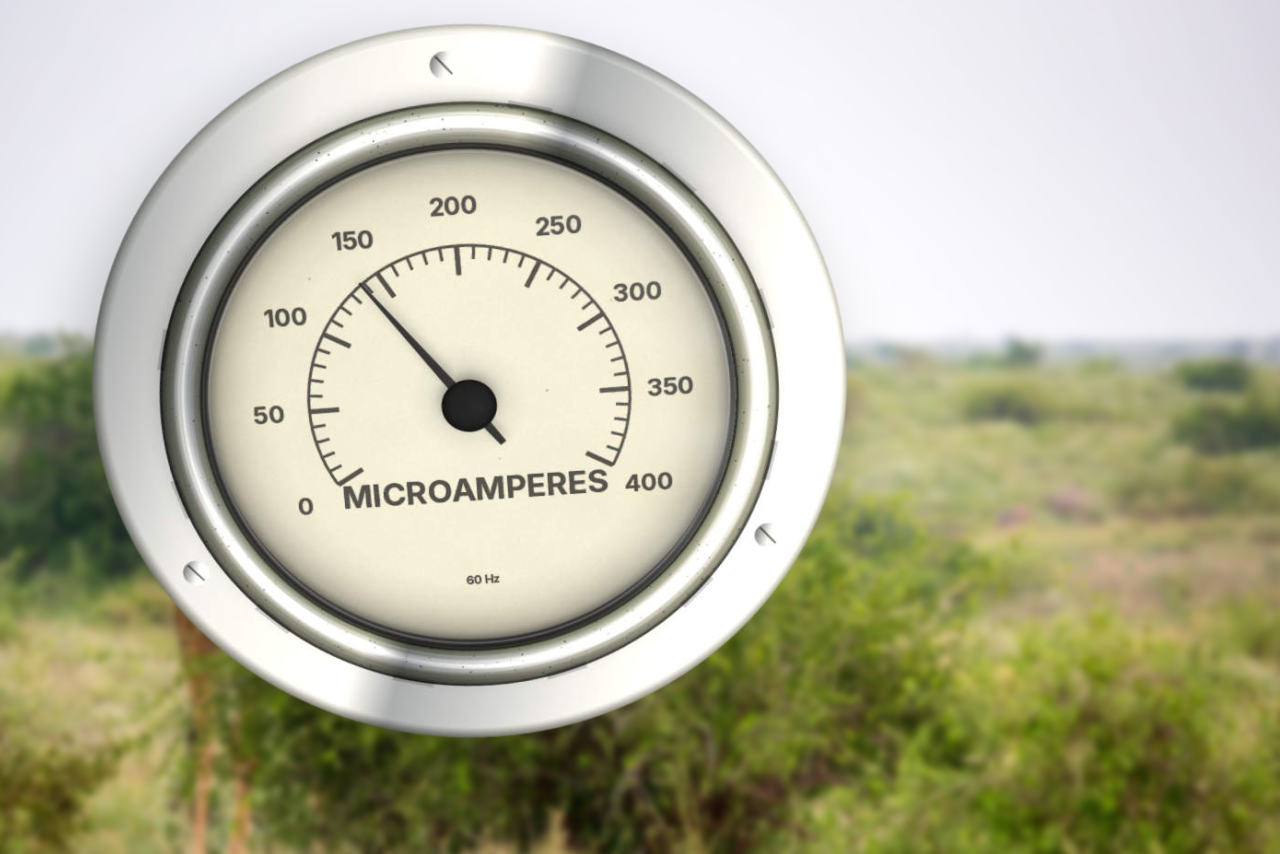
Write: 140 µA
